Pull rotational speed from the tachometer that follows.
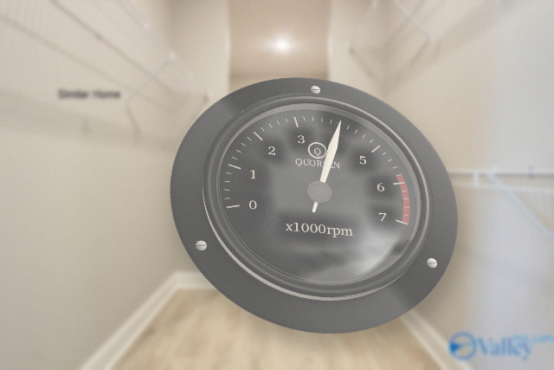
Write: 4000 rpm
